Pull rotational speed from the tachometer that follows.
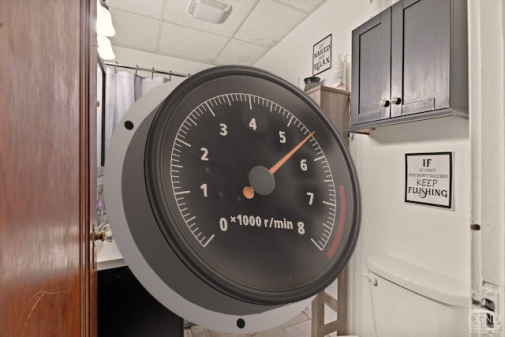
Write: 5500 rpm
